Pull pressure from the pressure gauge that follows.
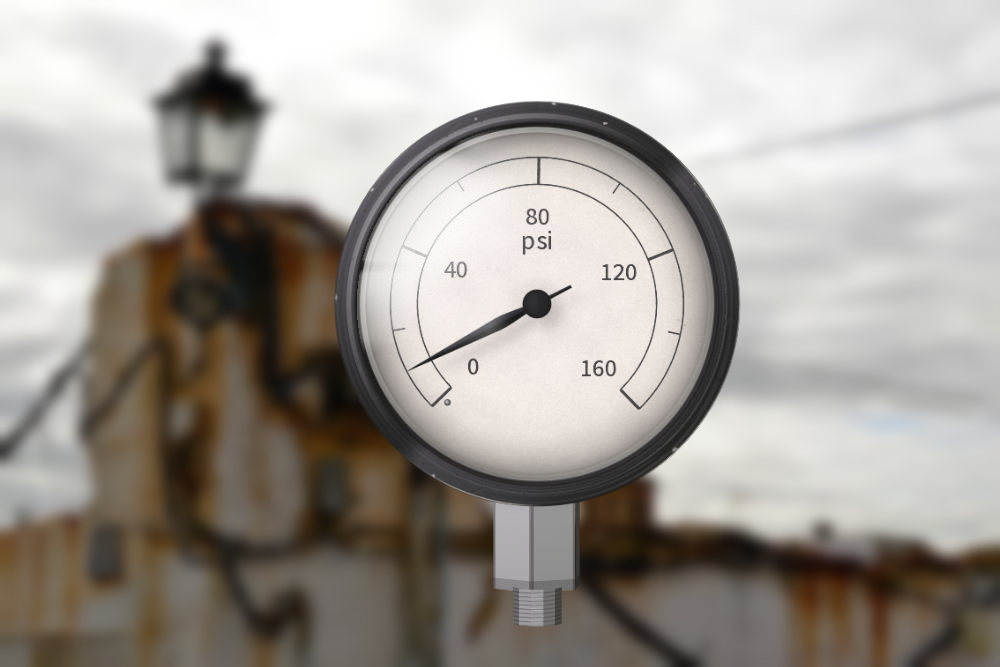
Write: 10 psi
